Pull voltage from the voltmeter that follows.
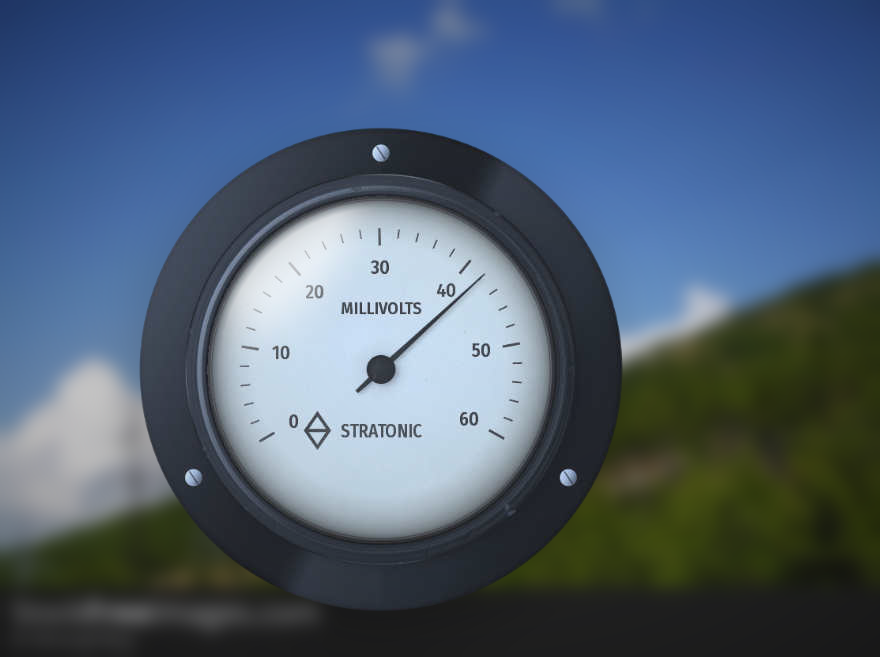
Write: 42 mV
